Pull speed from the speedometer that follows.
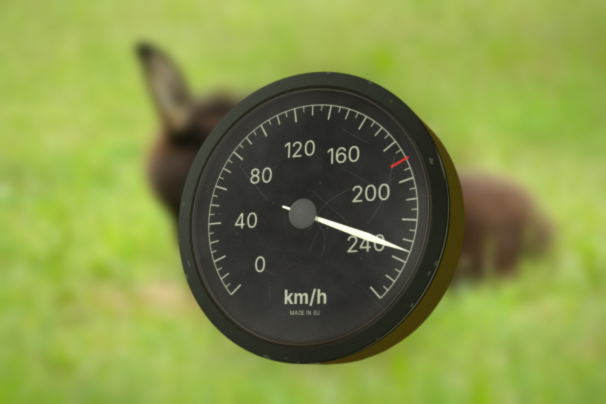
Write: 235 km/h
